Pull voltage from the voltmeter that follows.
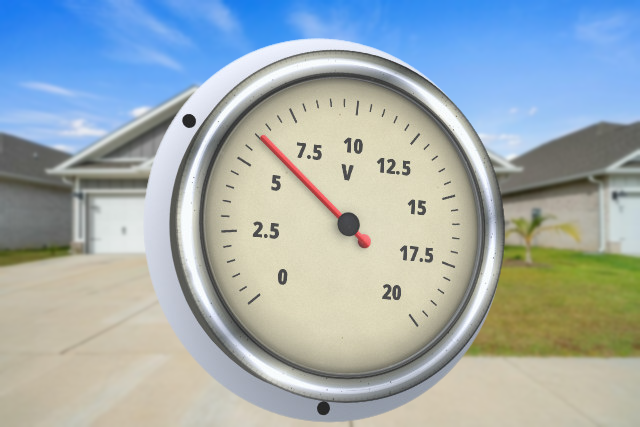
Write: 6 V
